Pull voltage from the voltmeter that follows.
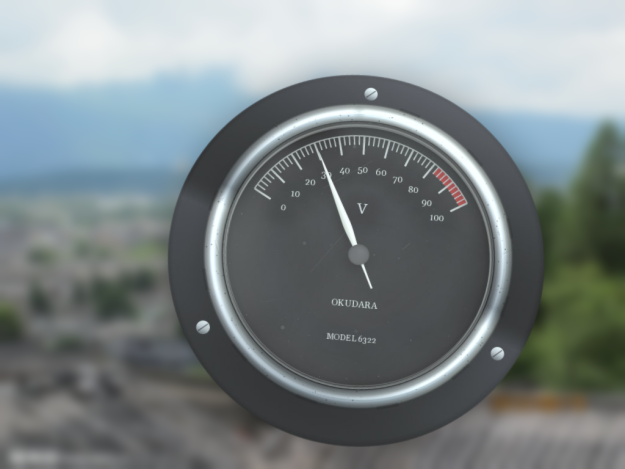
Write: 30 V
